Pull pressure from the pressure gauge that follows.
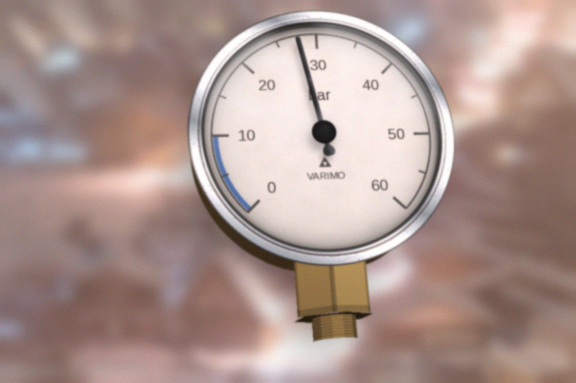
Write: 27.5 bar
